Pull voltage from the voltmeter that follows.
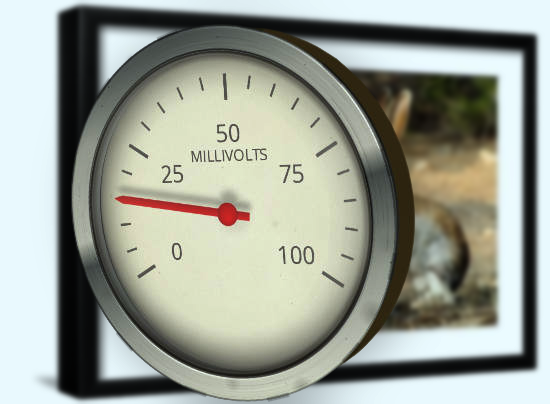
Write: 15 mV
